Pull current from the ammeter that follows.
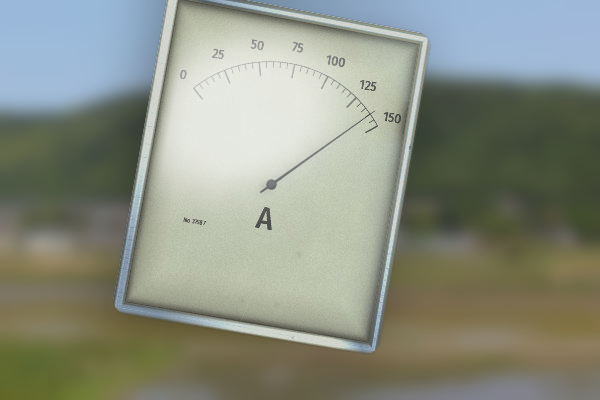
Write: 140 A
